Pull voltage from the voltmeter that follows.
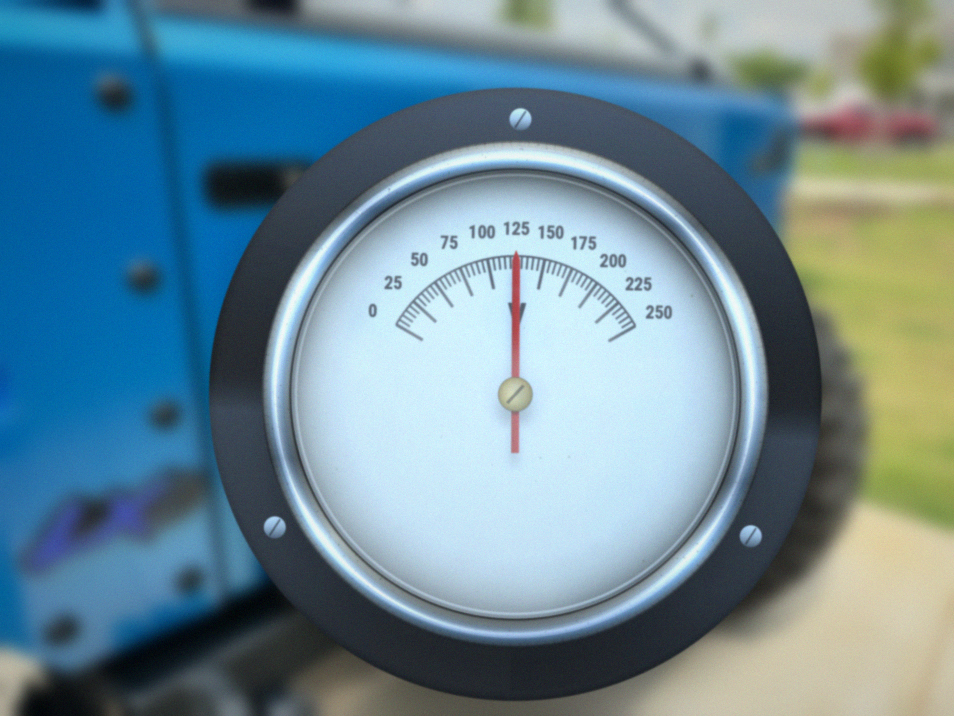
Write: 125 V
